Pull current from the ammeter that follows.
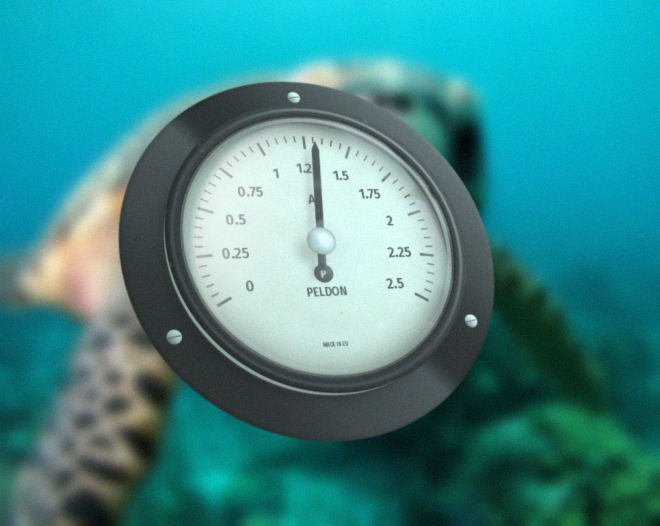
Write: 1.3 A
